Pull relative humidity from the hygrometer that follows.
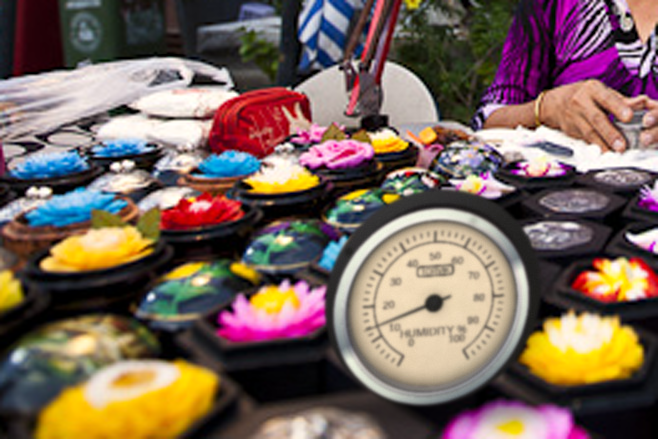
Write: 14 %
